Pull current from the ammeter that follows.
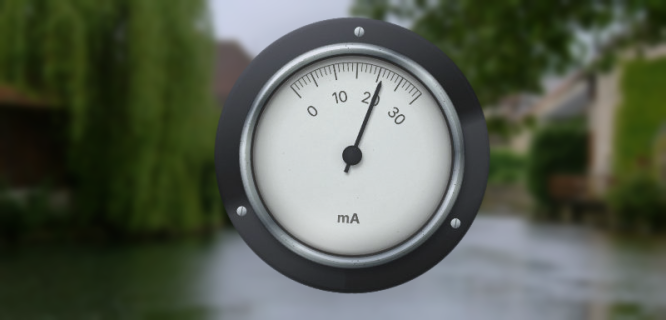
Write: 21 mA
